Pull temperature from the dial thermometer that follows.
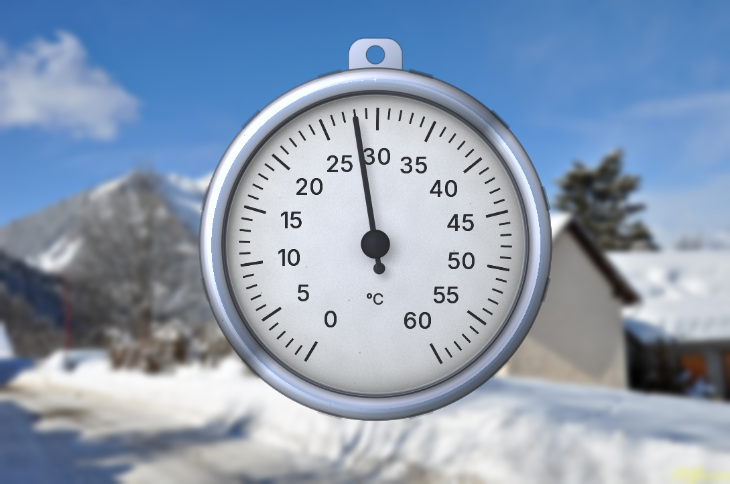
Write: 28 °C
